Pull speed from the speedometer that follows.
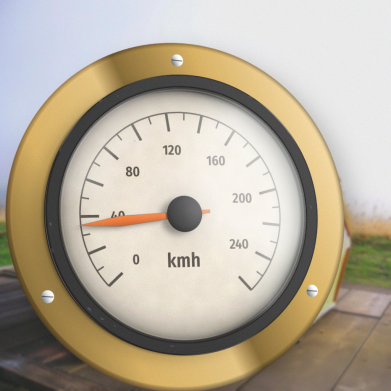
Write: 35 km/h
